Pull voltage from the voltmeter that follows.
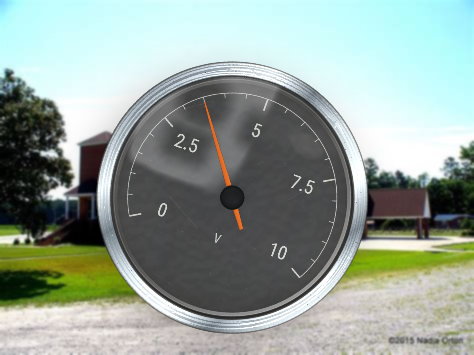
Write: 3.5 V
